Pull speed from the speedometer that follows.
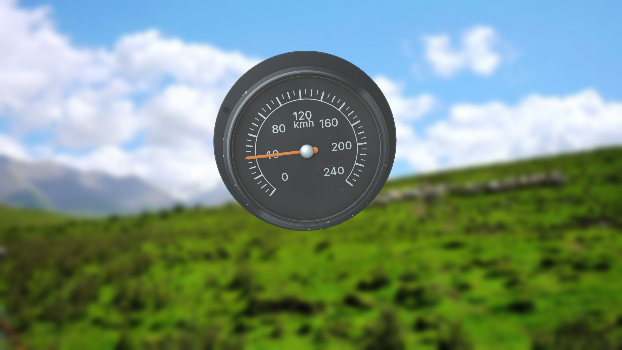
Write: 40 km/h
